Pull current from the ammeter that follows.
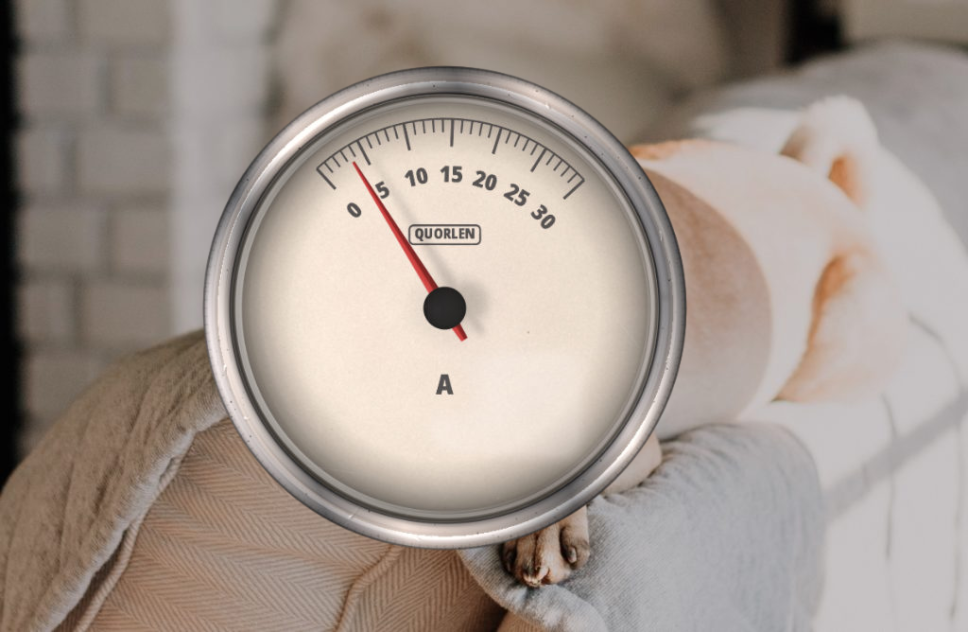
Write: 3.5 A
